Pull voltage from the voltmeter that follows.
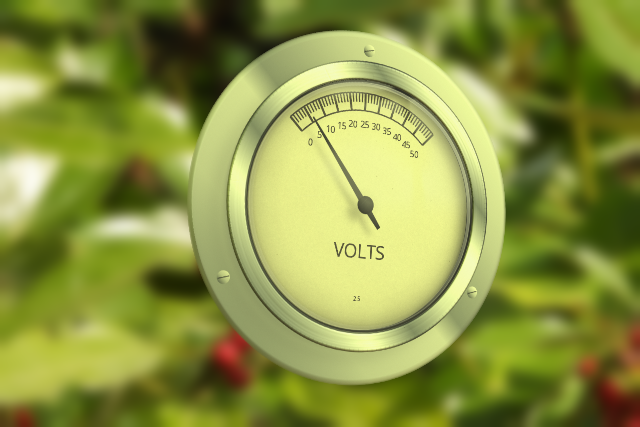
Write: 5 V
